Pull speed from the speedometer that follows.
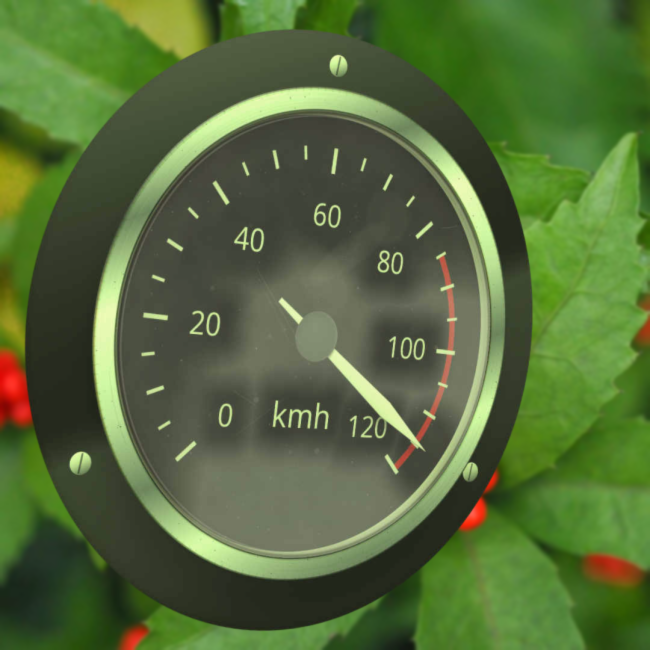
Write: 115 km/h
